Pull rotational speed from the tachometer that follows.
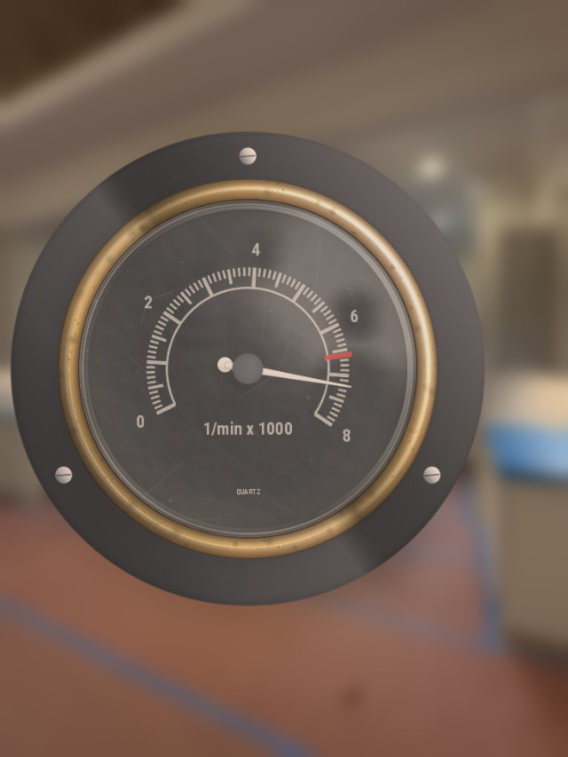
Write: 7200 rpm
